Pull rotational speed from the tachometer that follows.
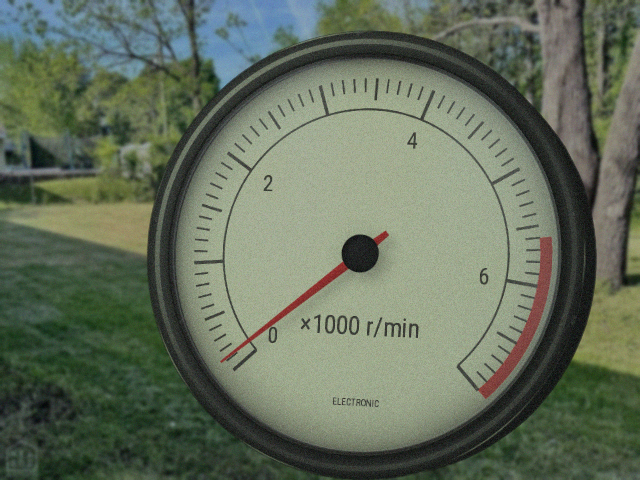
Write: 100 rpm
